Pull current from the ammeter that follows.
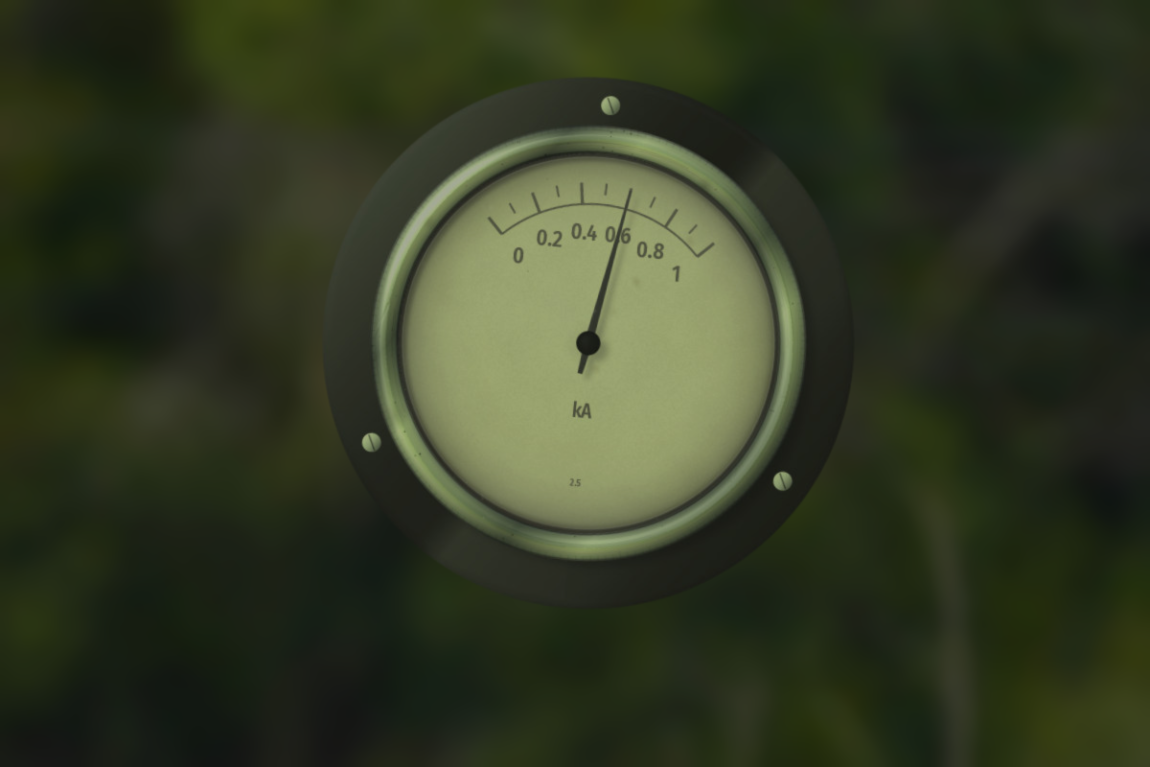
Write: 0.6 kA
